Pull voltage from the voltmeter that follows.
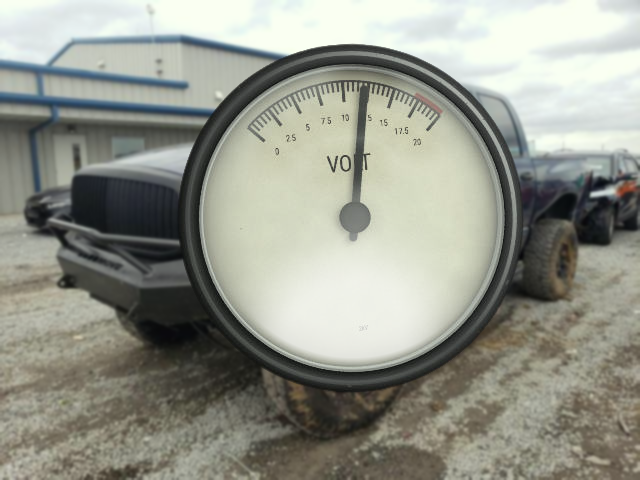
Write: 12 V
